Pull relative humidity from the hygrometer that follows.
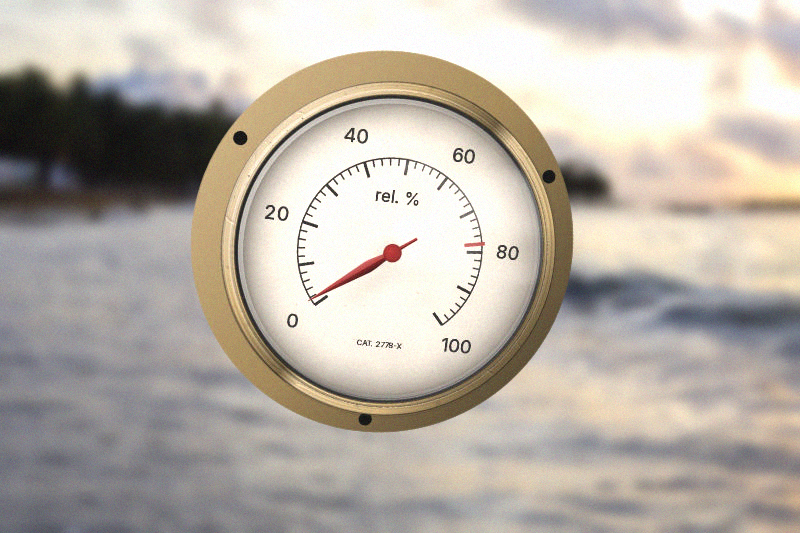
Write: 2 %
